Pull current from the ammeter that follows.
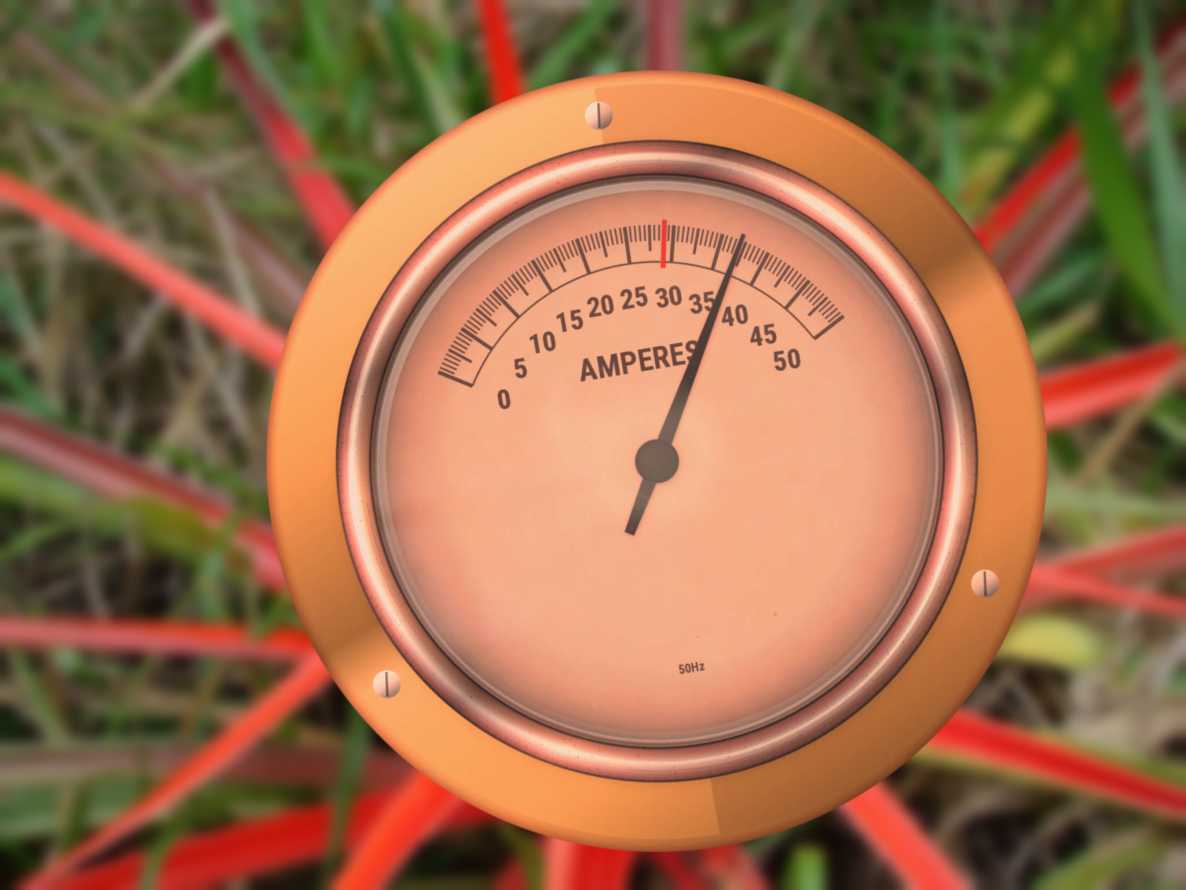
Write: 37 A
